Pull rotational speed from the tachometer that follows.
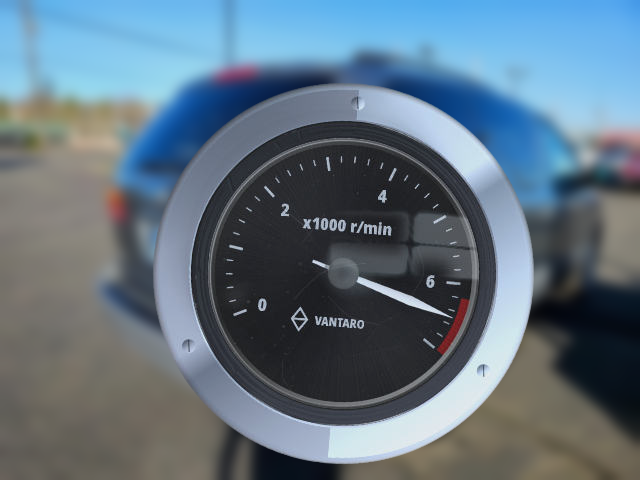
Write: 6500 rpm
